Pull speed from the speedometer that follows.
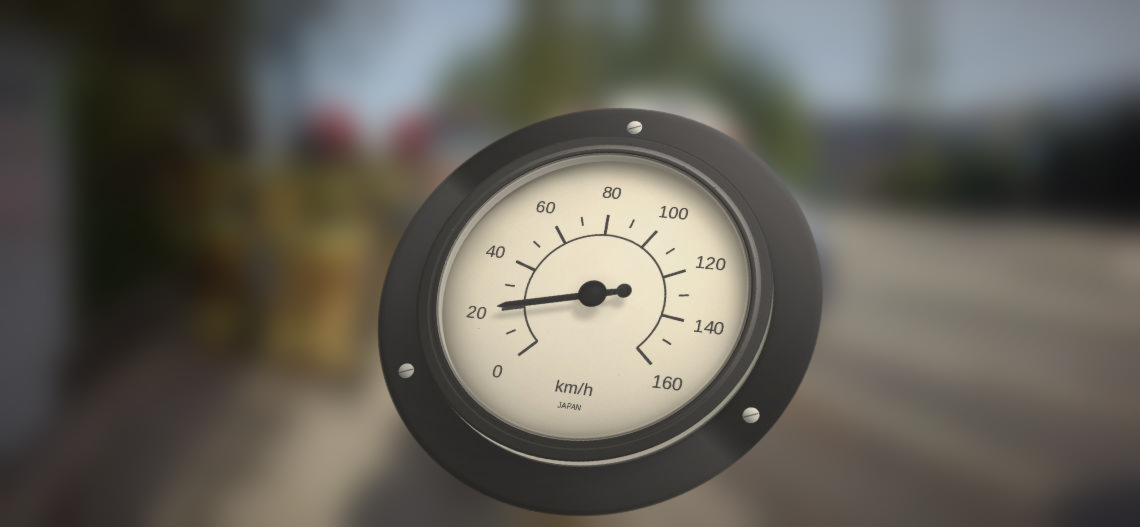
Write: 20 km/h
